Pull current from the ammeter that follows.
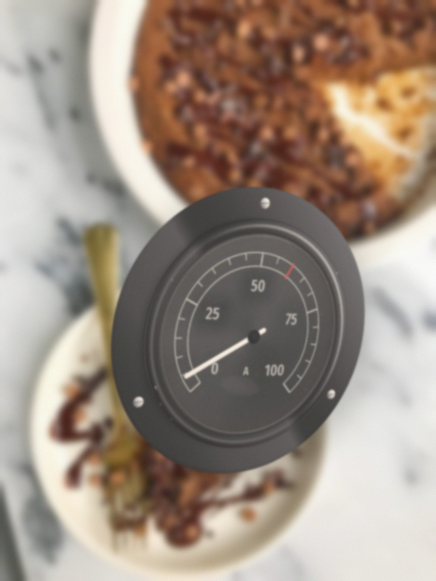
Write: 5 A
